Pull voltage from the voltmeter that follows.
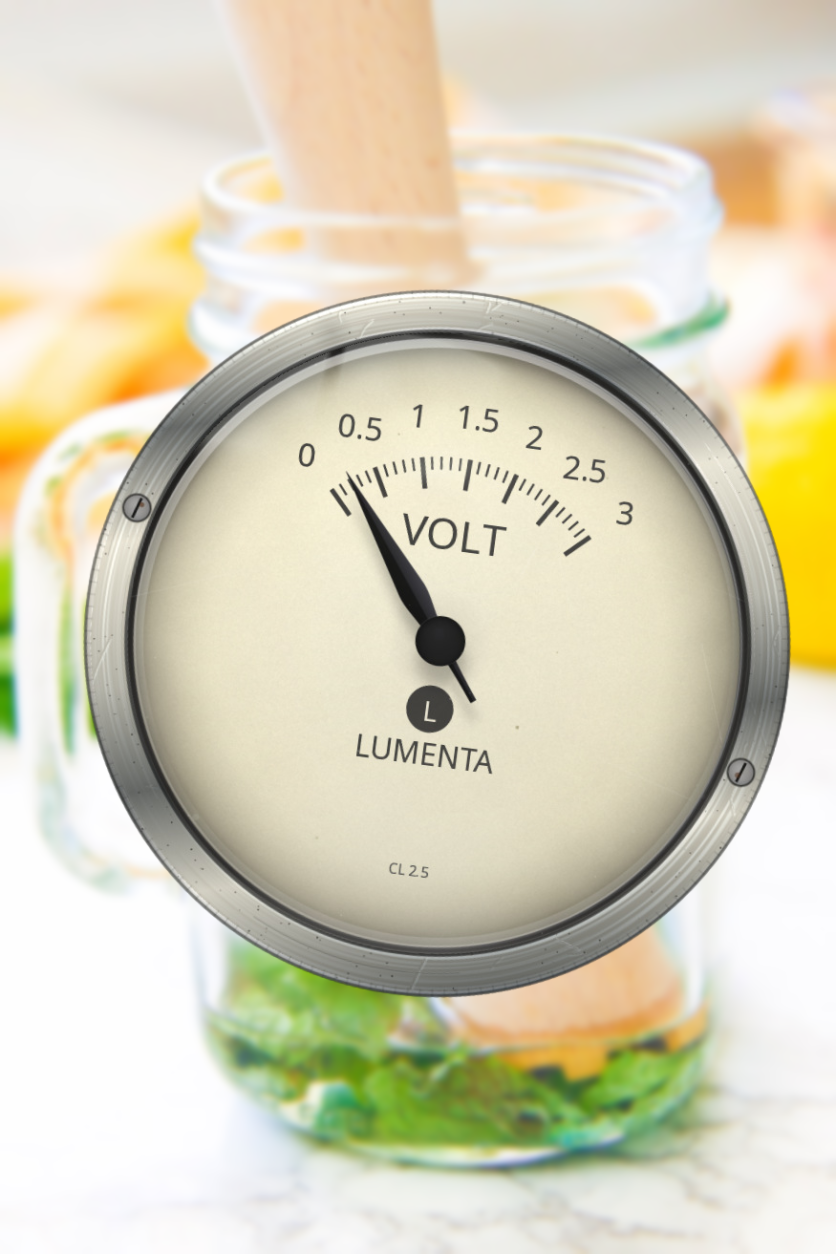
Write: 0.2 V
